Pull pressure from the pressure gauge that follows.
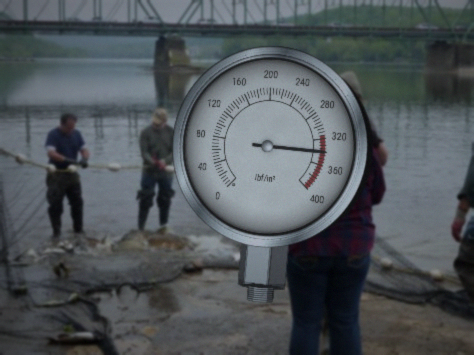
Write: 340 psi
